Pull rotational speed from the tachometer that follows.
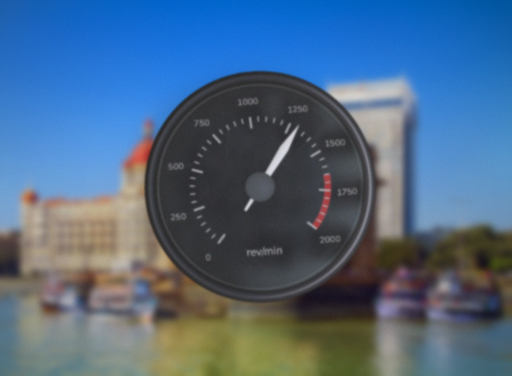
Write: 1300 rpm
